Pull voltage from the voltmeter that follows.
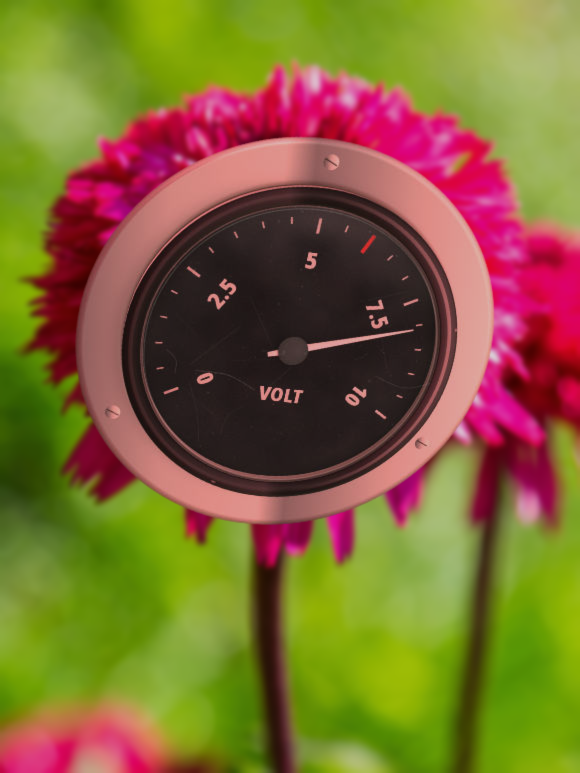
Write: 8 V
